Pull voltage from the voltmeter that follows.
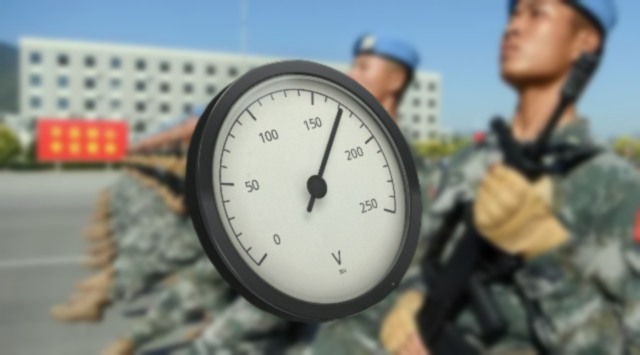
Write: 170 V
